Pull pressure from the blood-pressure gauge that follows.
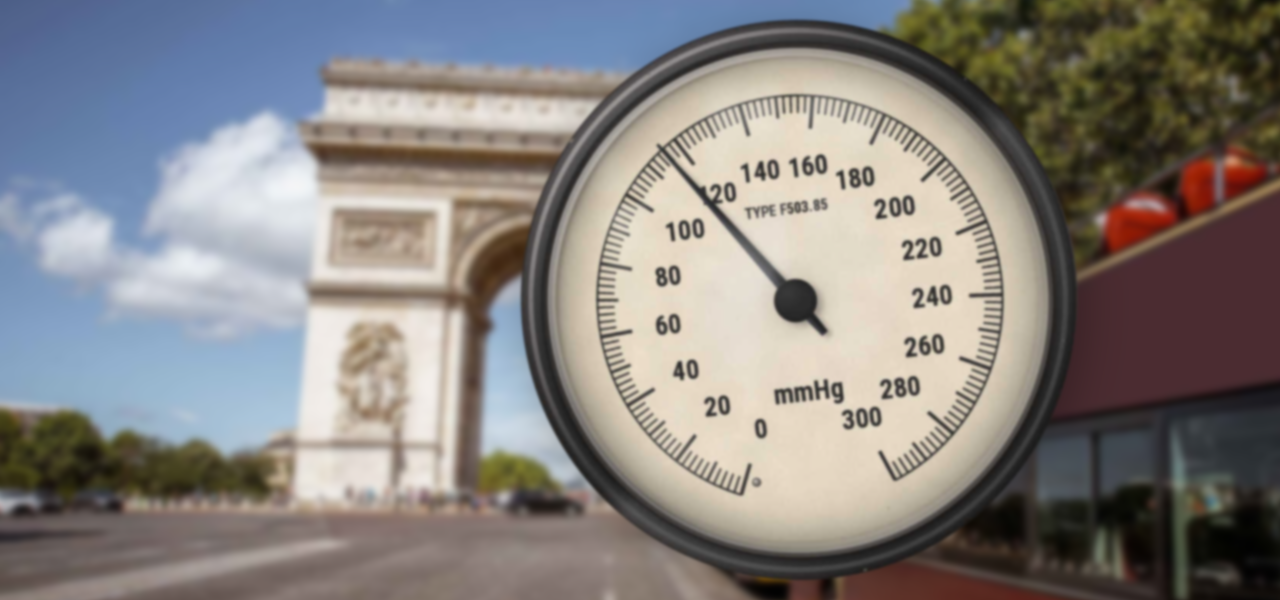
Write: 116 mmHg
